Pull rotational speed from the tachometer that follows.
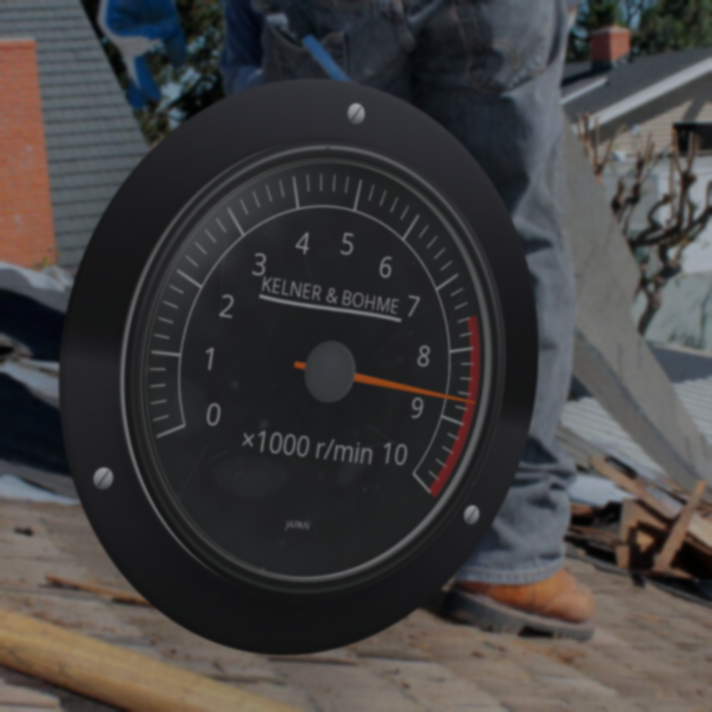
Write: 8700 rpm
